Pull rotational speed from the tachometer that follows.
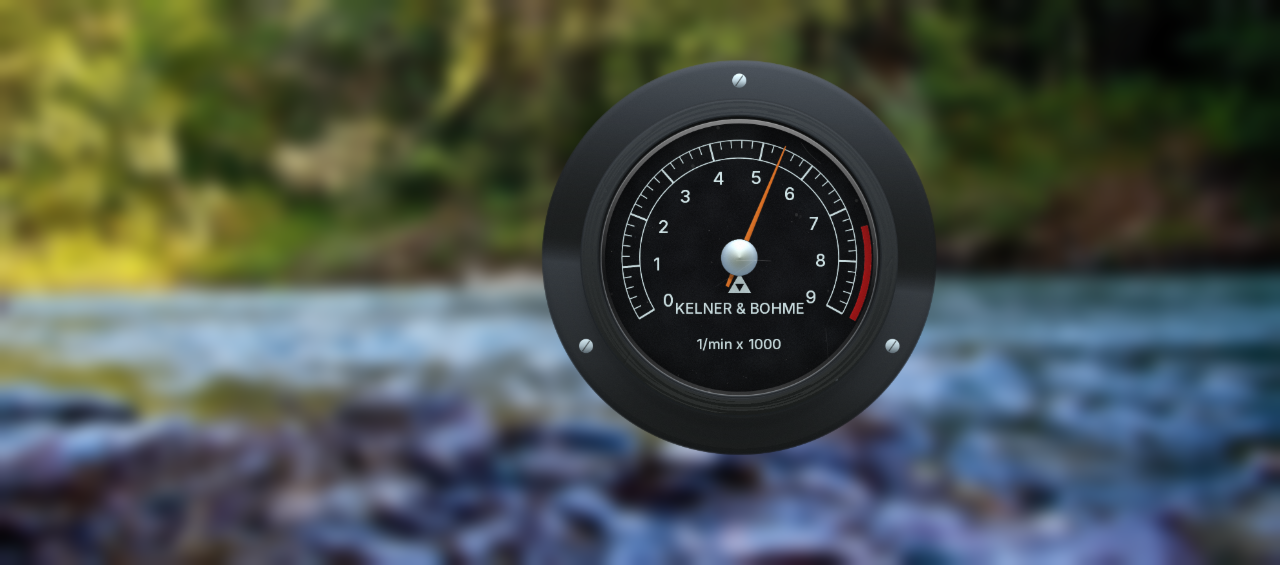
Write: 5400 rpm
